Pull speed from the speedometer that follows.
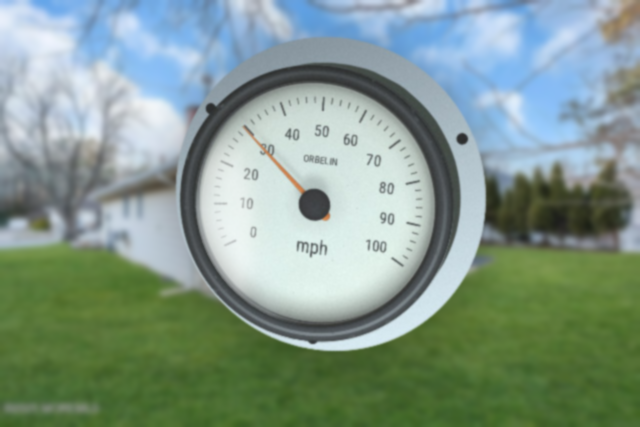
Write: 30 mph
